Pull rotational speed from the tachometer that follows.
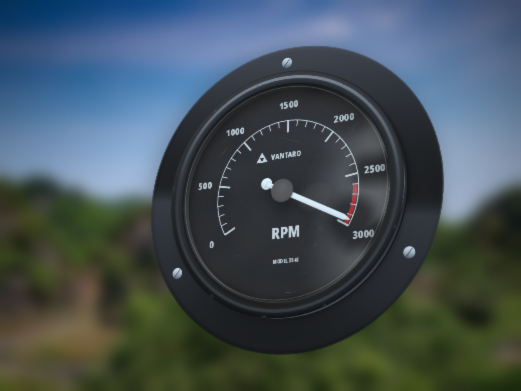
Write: 2950 rpm
